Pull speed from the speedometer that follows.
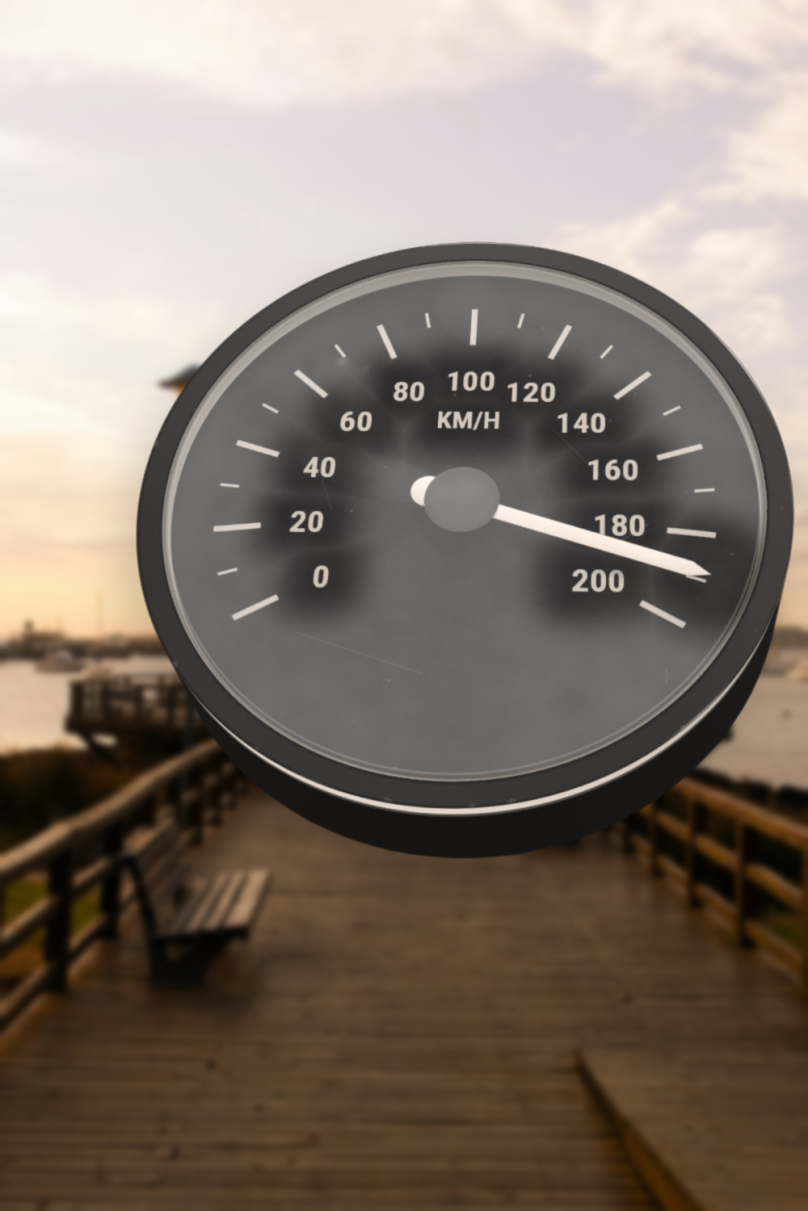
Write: 190 km/h
